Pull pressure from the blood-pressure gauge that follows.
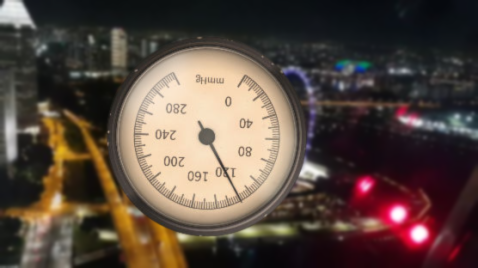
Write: 120 mmHg
